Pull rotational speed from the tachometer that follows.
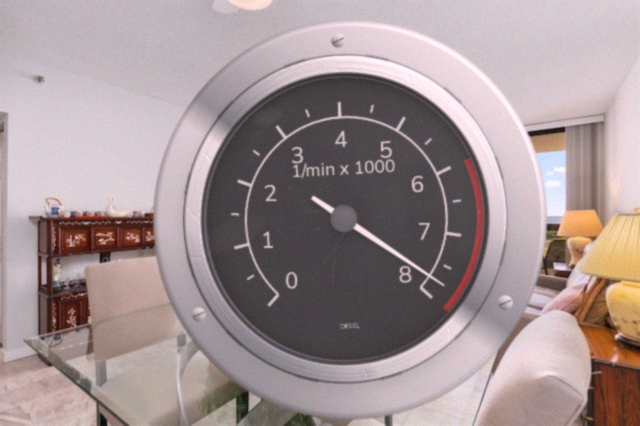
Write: 7750 rpm
